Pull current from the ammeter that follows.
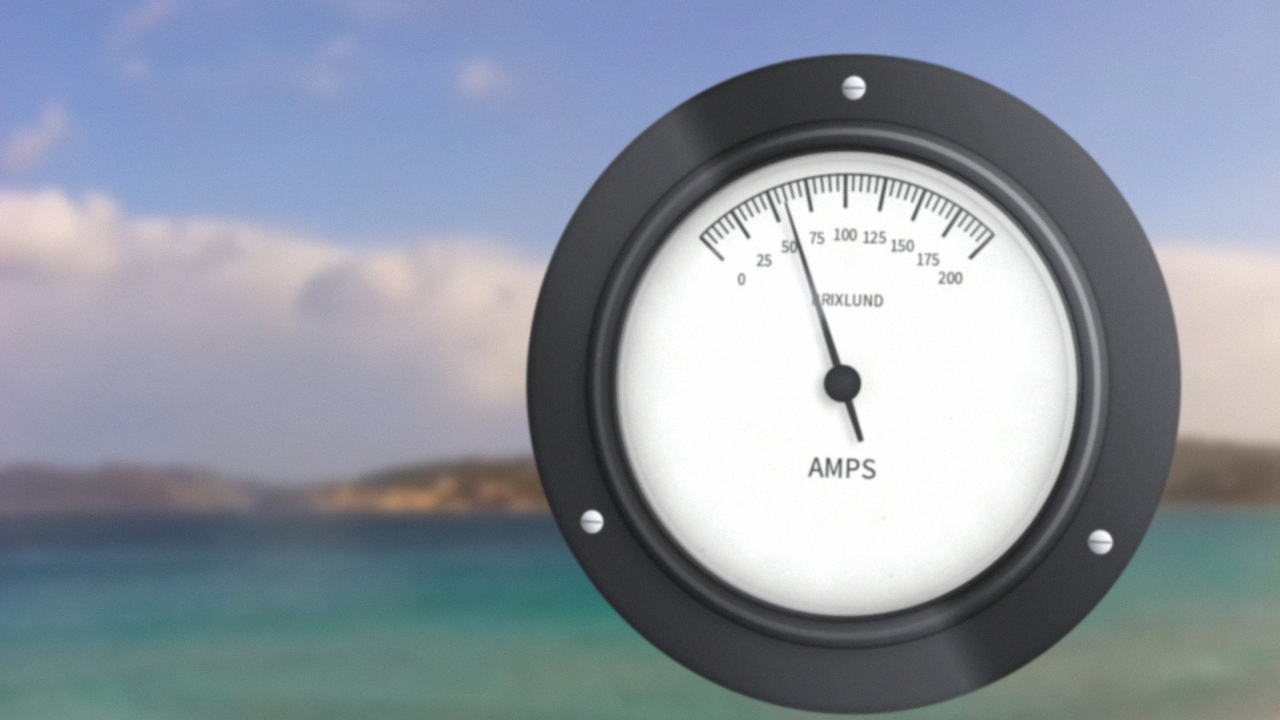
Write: 60 A
